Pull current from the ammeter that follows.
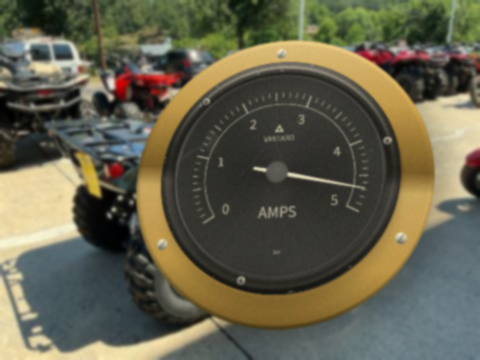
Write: 4.7 A
